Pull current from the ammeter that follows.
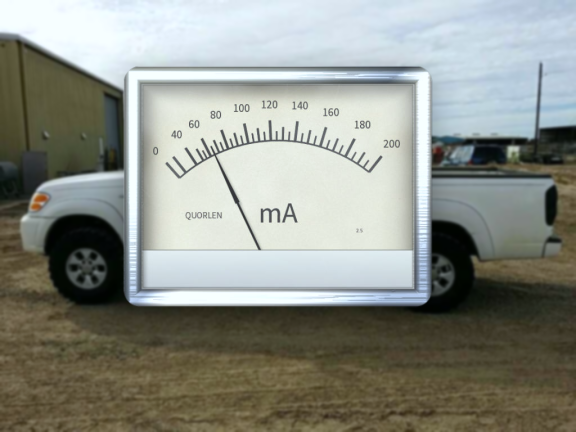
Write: 65 mA
